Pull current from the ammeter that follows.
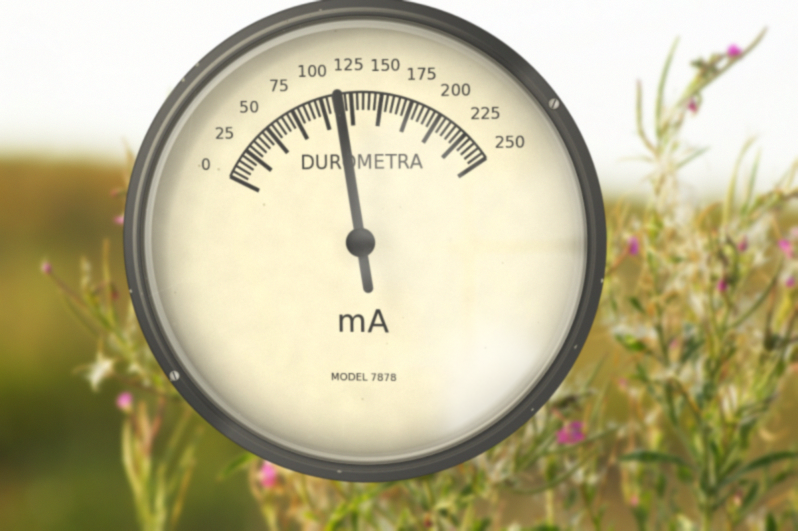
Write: 115 mA
